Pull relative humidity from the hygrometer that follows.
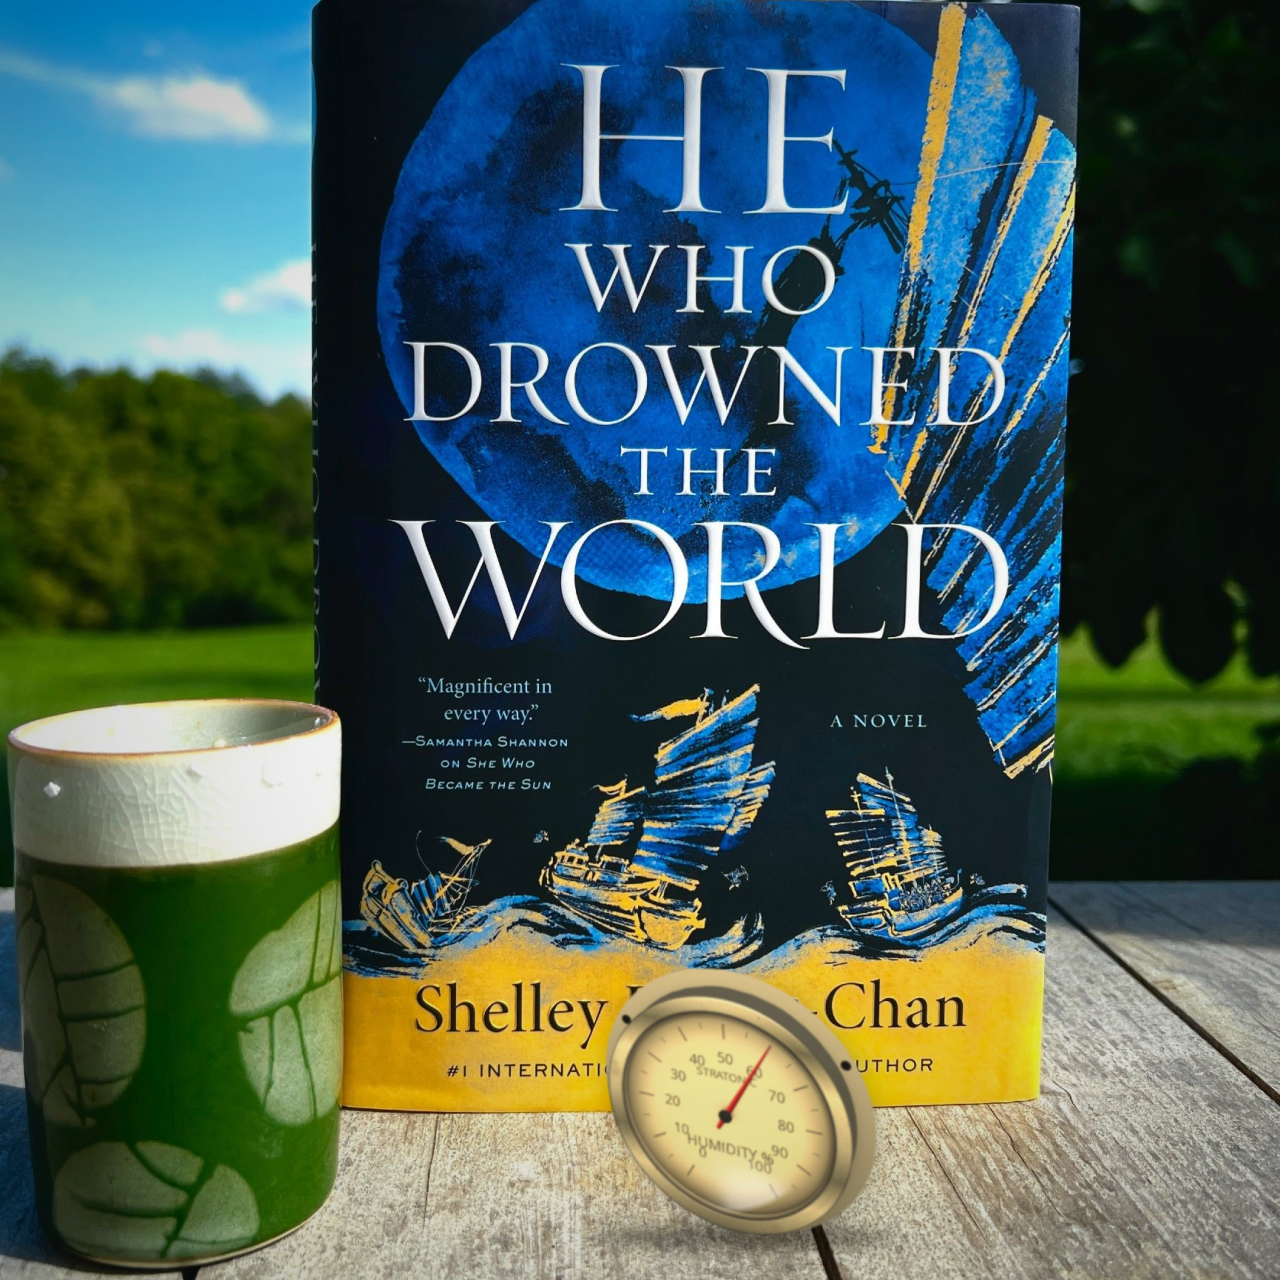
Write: 60 %
